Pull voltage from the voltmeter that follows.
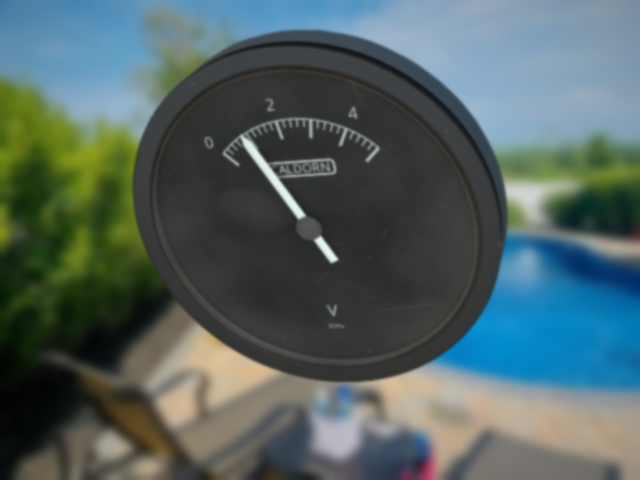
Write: 1 V
